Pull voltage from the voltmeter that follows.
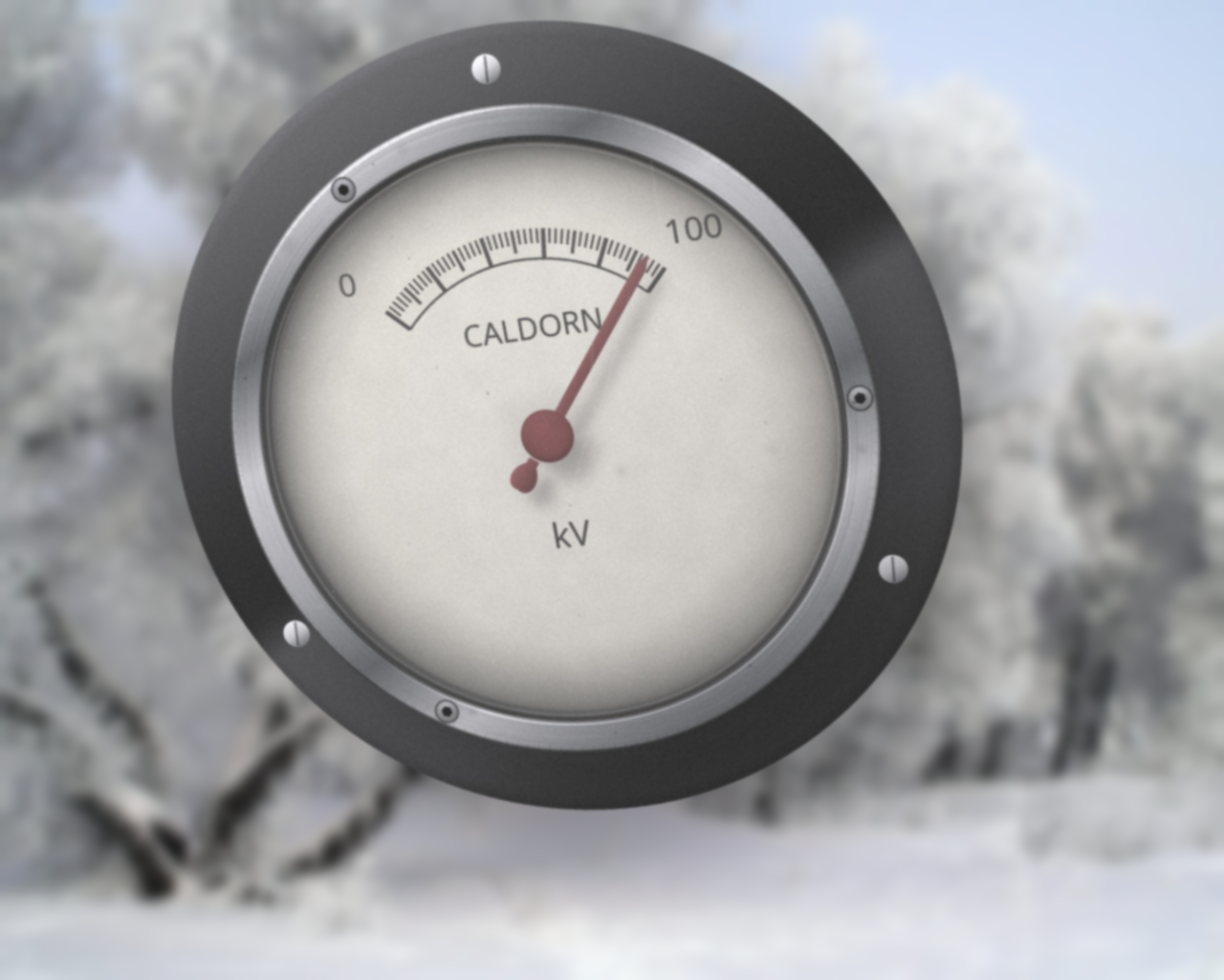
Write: 94 kV
